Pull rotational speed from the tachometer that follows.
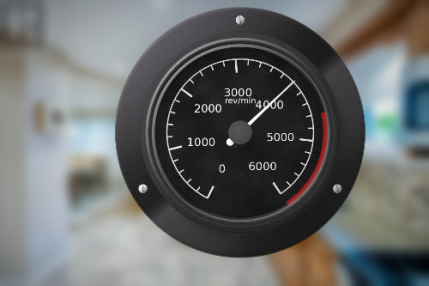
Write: 4000 rpm
